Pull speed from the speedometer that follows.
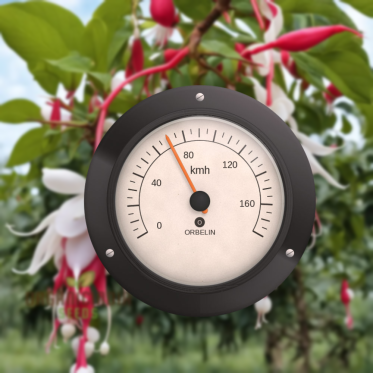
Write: 70 km/h
